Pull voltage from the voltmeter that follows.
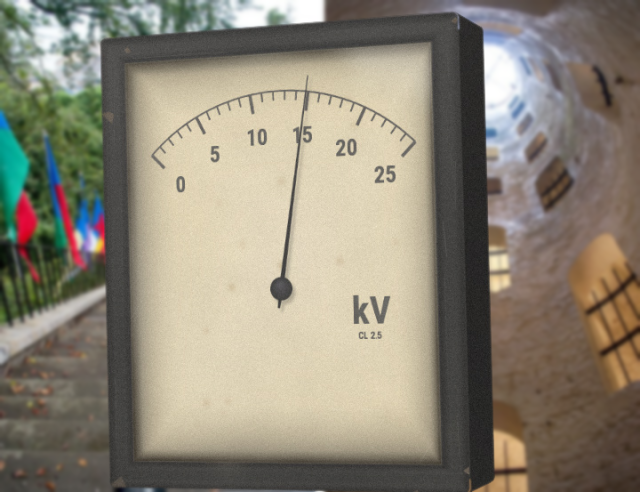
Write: 15 kV
